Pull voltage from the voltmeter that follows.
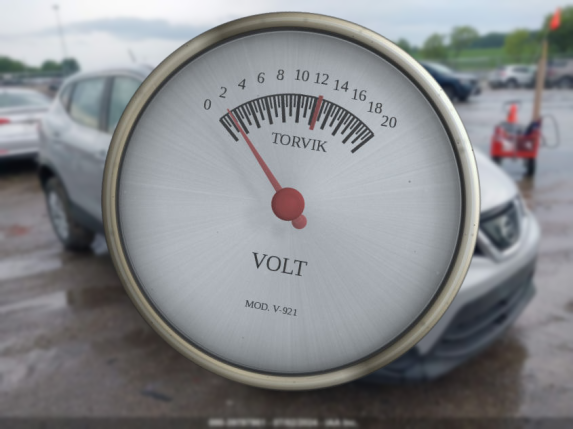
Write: 1.5 V
